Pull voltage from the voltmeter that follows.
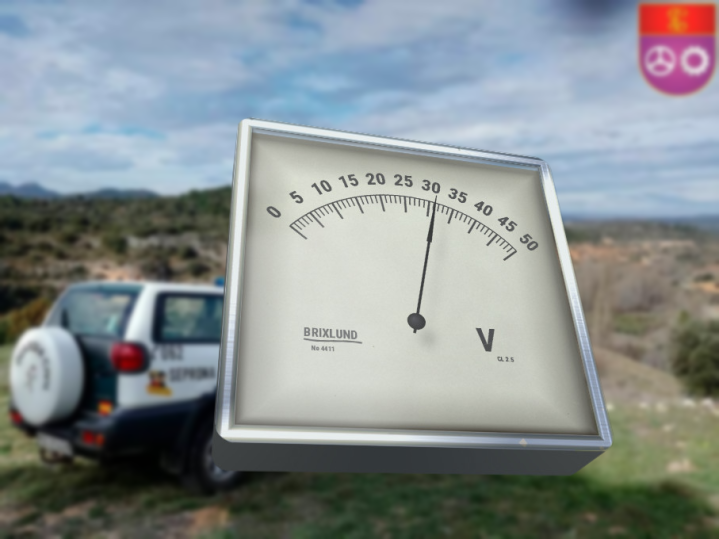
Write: 31 V
